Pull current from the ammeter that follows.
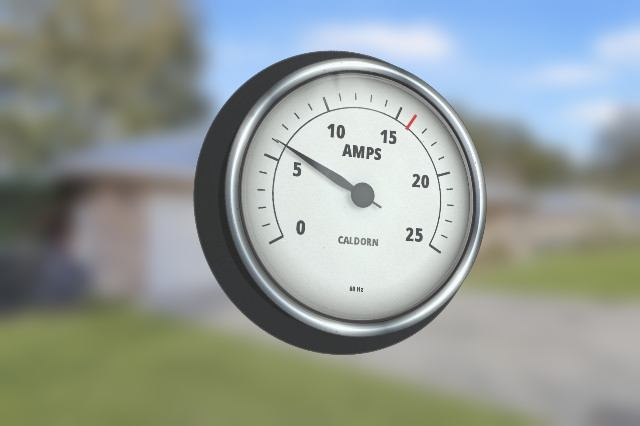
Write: 6 A
